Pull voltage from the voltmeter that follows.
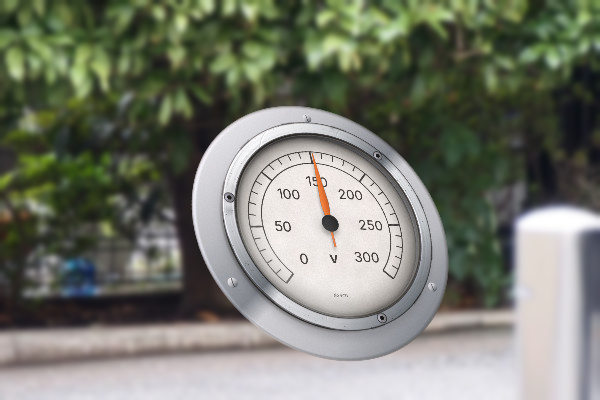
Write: 150 V
